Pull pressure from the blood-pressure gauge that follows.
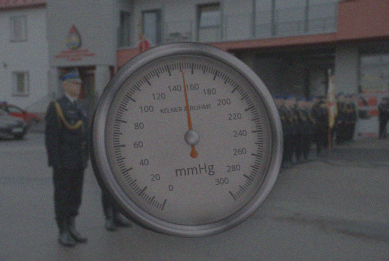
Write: 150 mmHg
